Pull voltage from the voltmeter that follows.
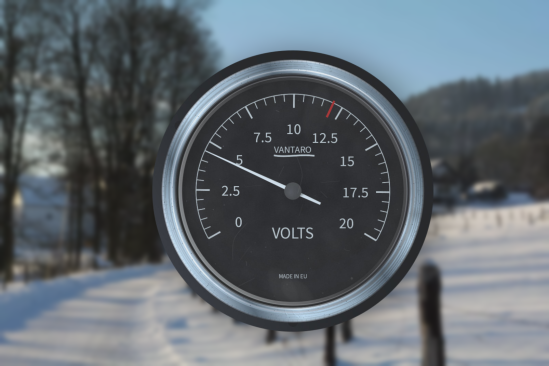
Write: 4.5 V
